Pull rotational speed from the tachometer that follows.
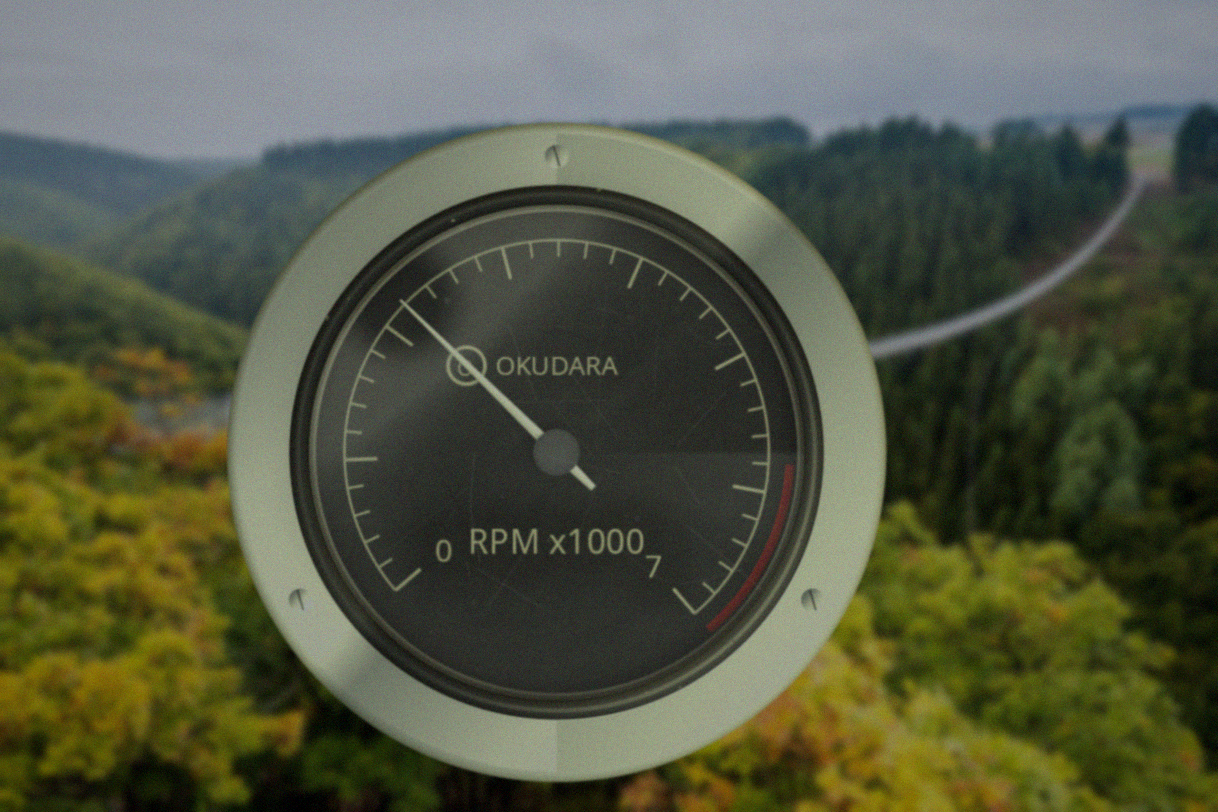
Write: 2200 rpm
